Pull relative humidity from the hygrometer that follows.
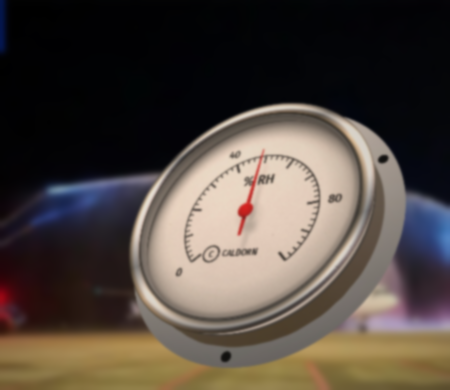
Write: 50 %
